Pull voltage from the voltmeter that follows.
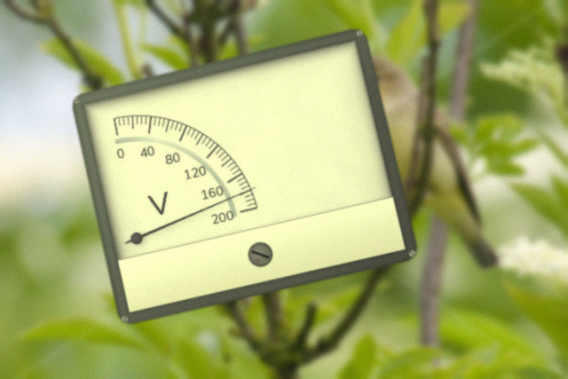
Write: 180 V
